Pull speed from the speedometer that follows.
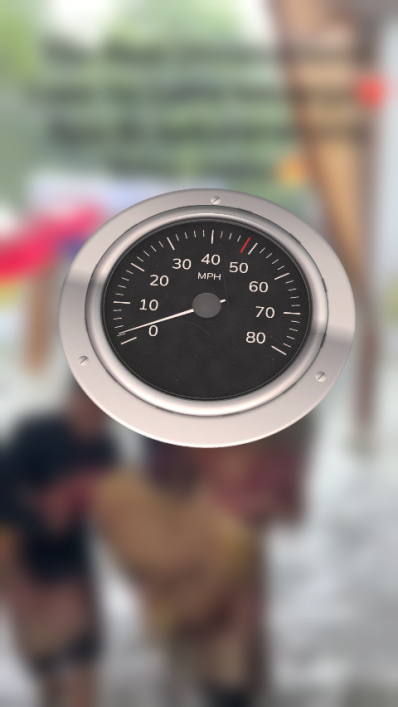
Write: 2 mph
